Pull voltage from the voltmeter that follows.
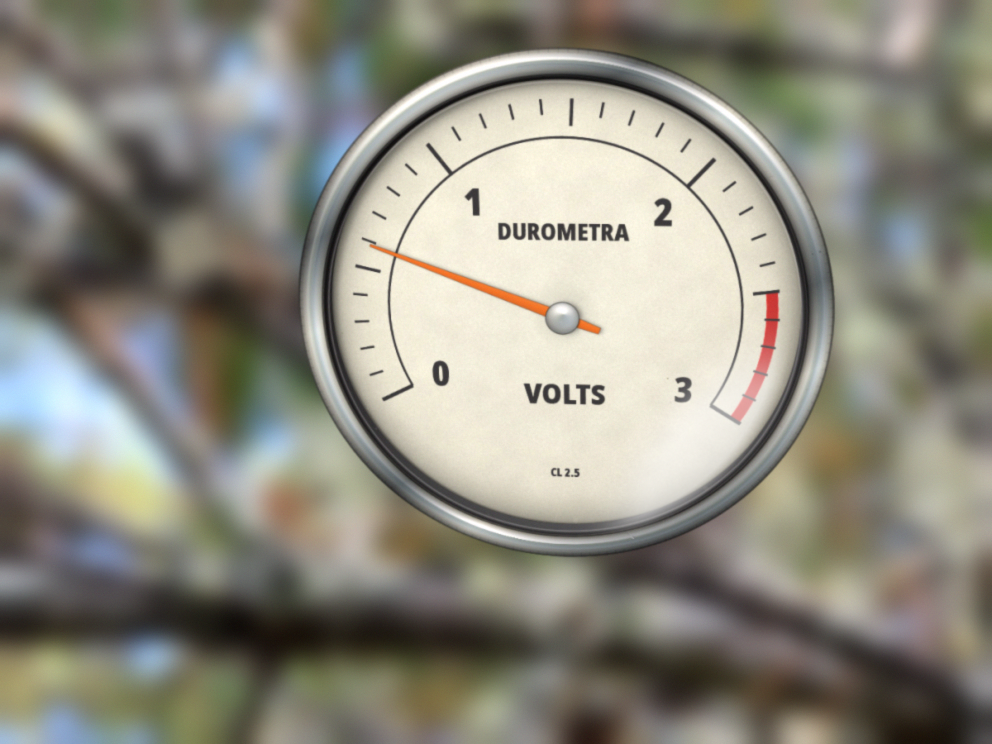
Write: 0.6 V
